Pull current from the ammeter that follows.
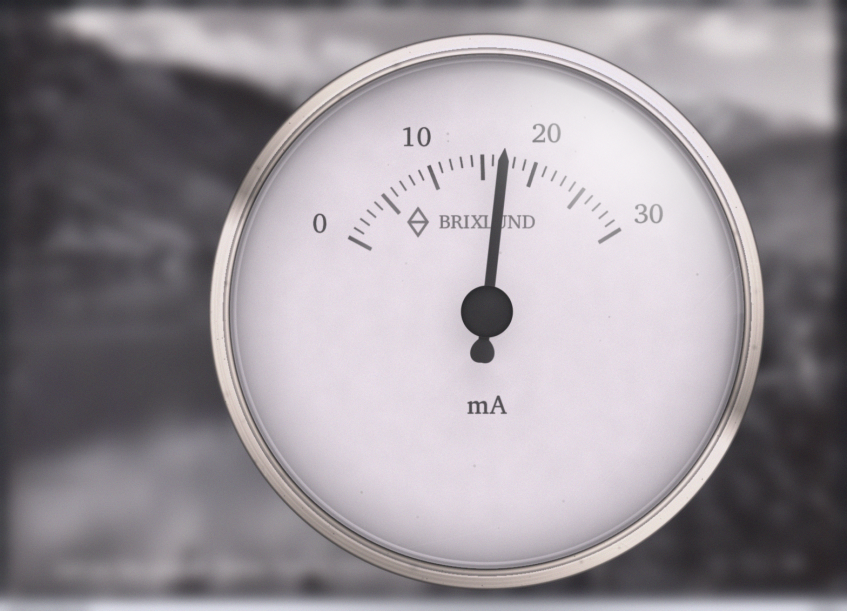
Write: 17 mA
